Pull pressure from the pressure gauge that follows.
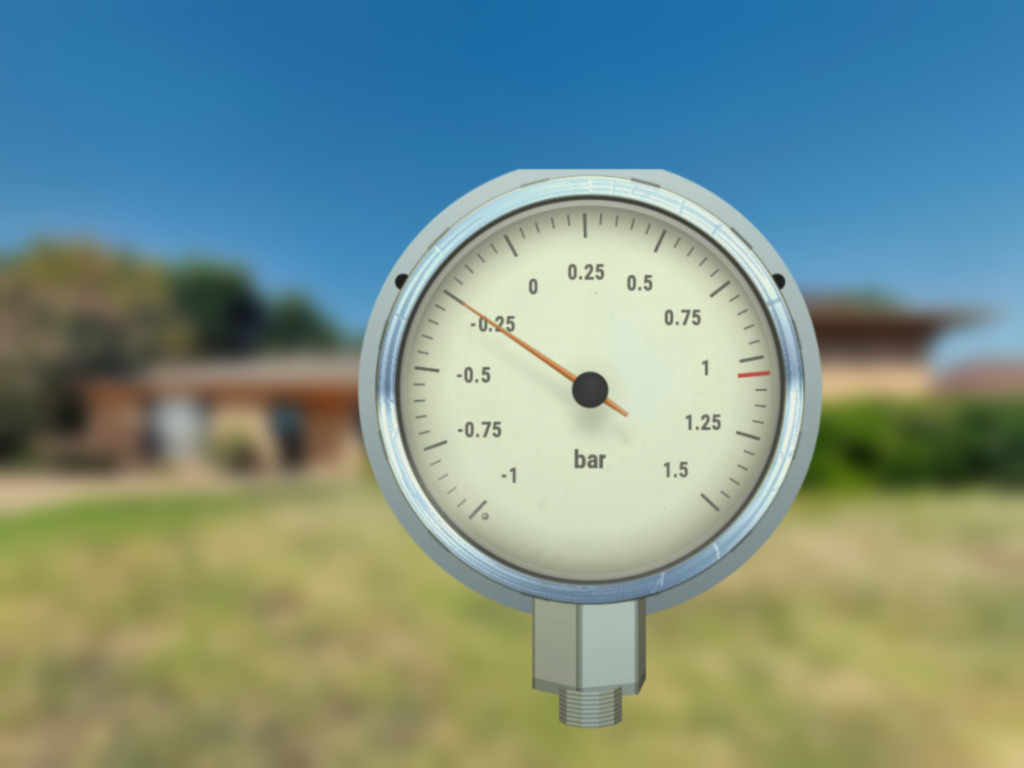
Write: -0.25 bar
